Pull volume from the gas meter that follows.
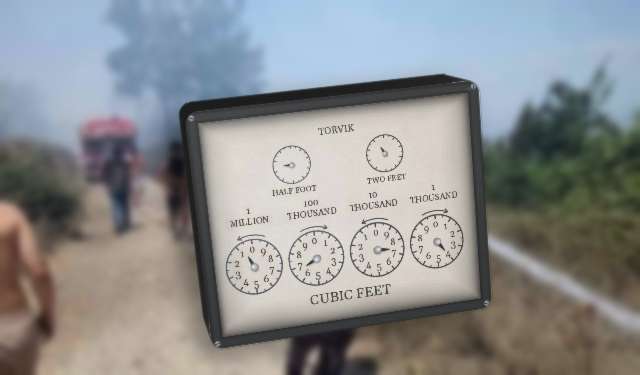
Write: 67400 ft³
